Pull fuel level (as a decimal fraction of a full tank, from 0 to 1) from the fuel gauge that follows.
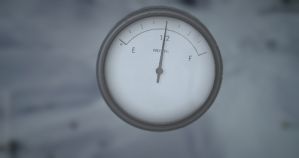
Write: 0.5
